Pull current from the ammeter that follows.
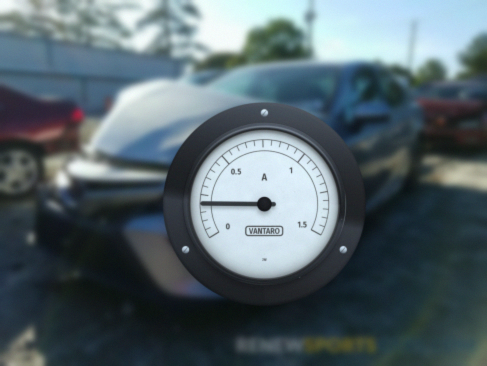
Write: 0.2 A
